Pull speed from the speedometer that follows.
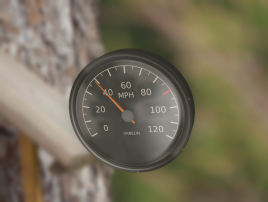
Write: 40 mph
